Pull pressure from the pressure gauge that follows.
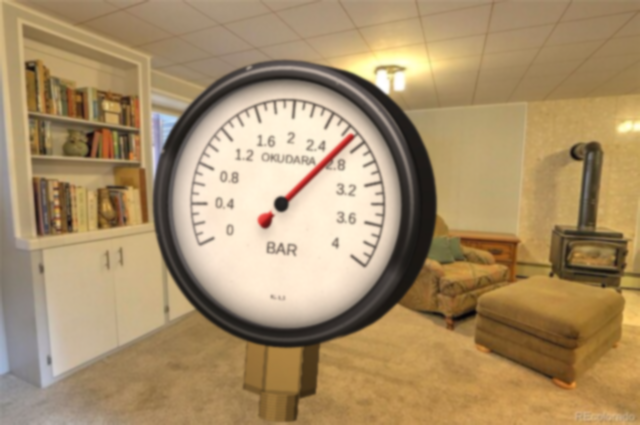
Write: 2.7 bar
